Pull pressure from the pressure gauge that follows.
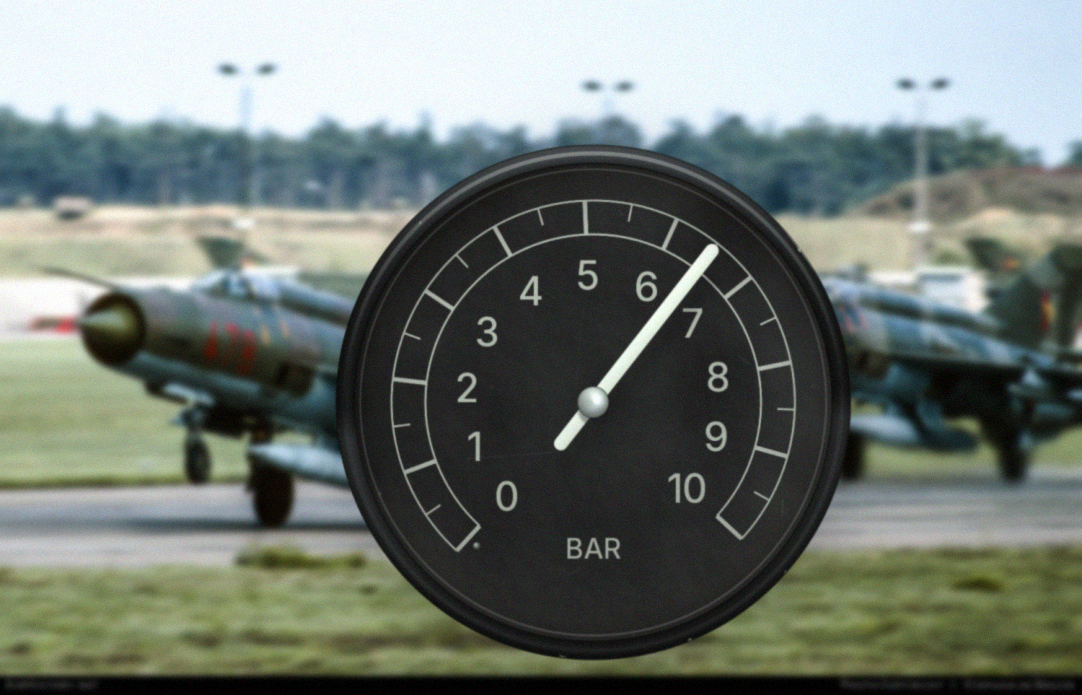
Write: 6.5 bar
